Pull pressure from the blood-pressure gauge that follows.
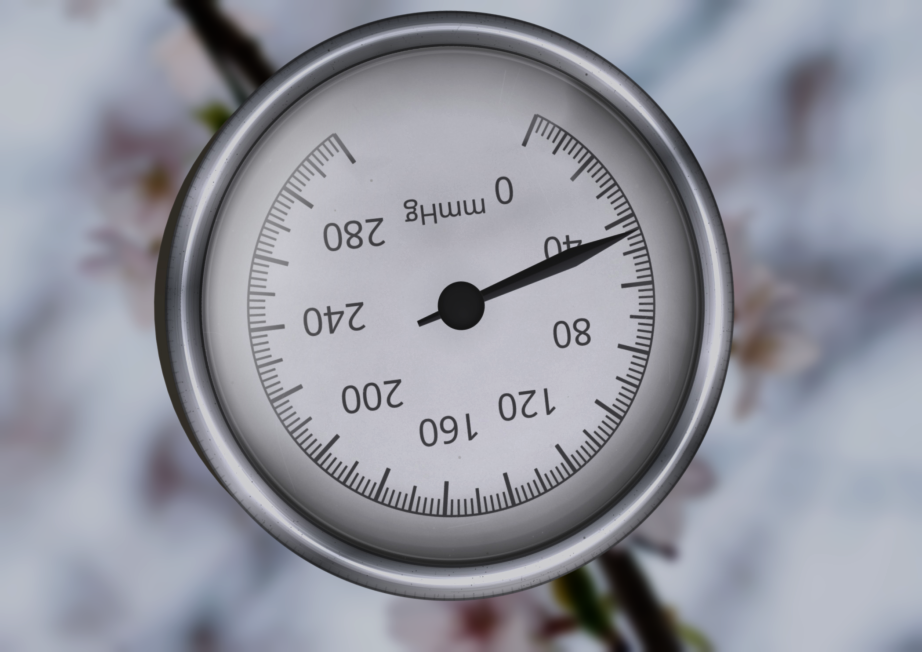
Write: 44 mmHg
